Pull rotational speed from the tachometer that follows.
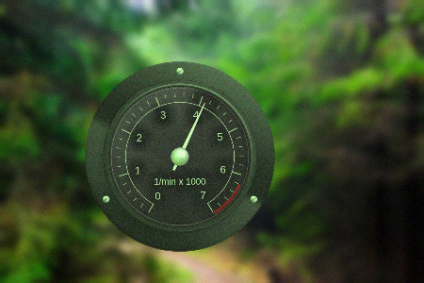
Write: 4100 rpm
